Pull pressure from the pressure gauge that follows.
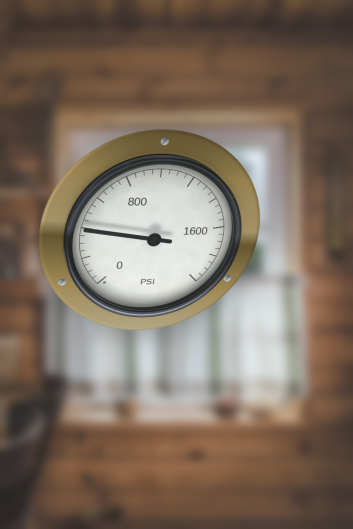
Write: 400 psi
